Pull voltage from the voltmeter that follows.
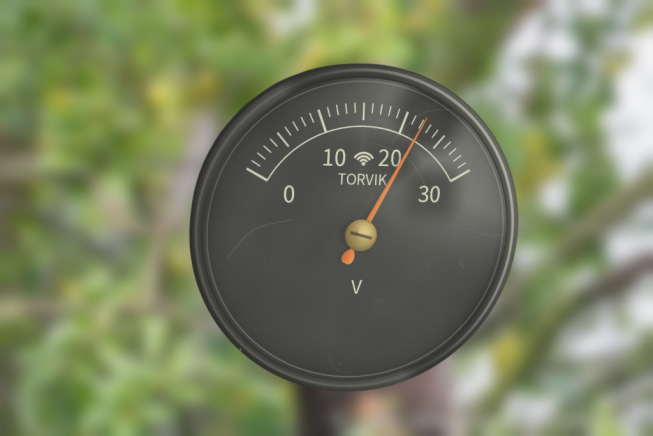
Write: 22 V
